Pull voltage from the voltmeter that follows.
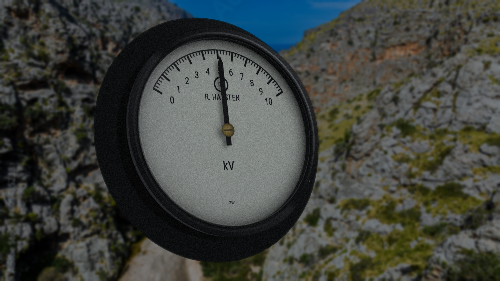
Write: 5 kV
